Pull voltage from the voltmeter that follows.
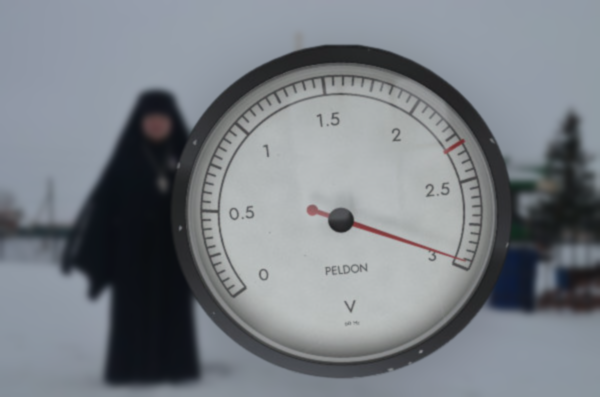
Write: 2.95 V
